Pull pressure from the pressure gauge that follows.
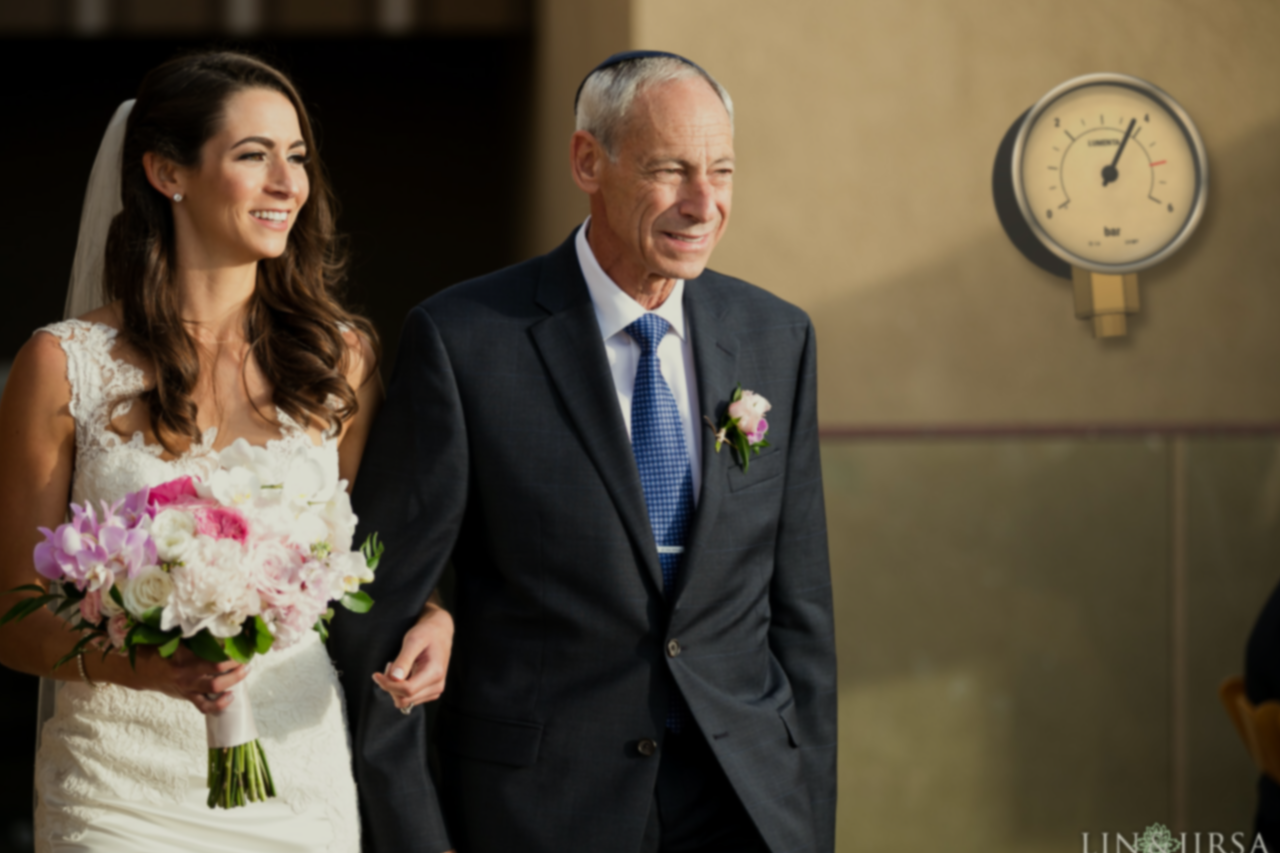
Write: 3.75 bar
